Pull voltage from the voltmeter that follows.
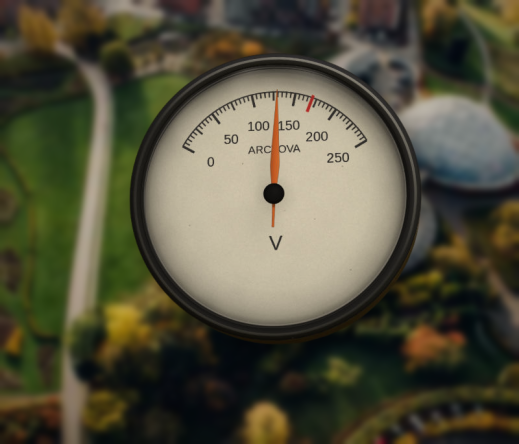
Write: 130 V
